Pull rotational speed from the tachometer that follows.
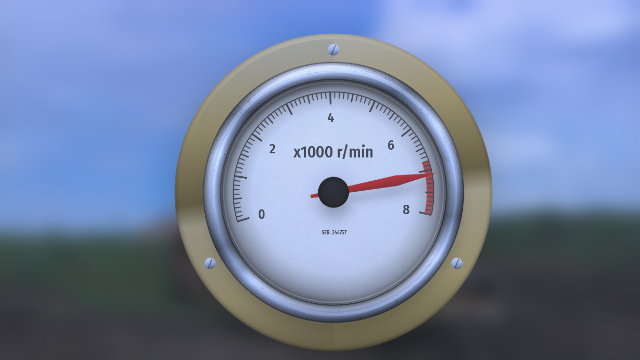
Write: 7100 rpm
